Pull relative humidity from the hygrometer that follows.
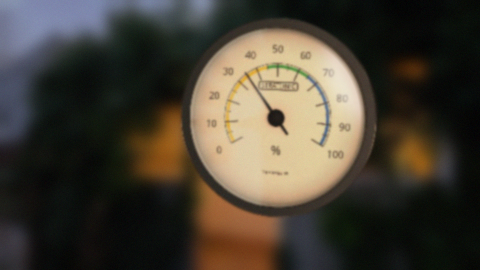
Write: 35 %
